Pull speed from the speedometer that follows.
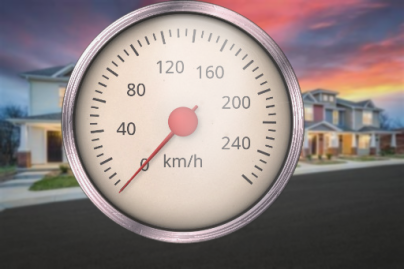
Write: 0 km/h
